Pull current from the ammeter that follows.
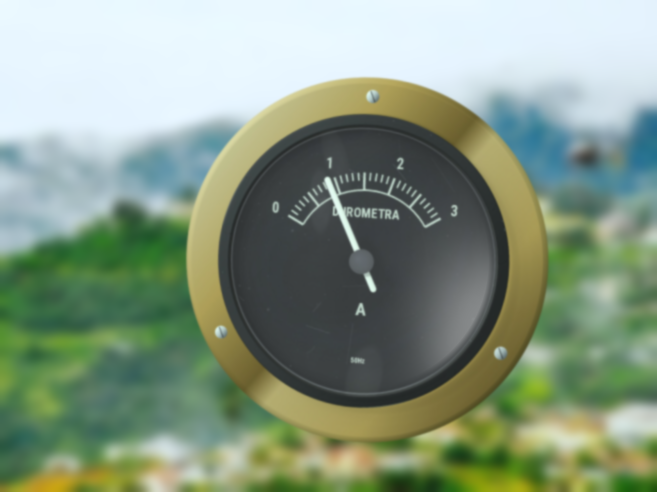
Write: 0.9 A
